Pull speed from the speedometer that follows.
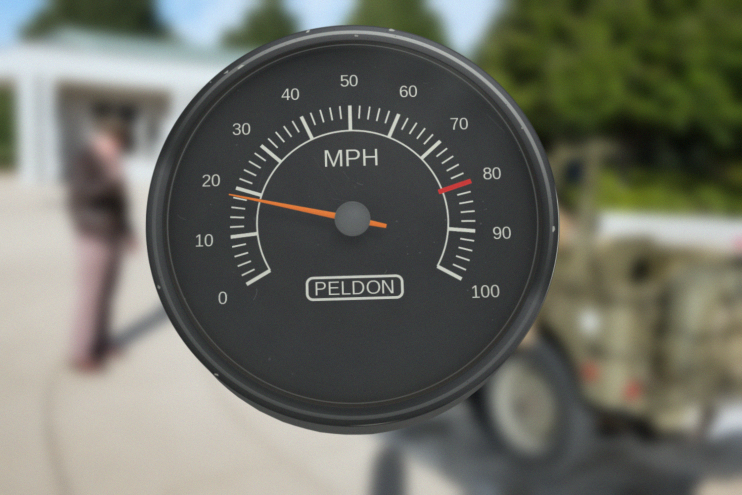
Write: 18 mph
